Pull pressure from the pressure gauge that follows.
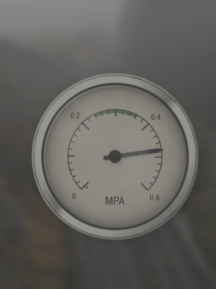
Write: 0.48 MPa
